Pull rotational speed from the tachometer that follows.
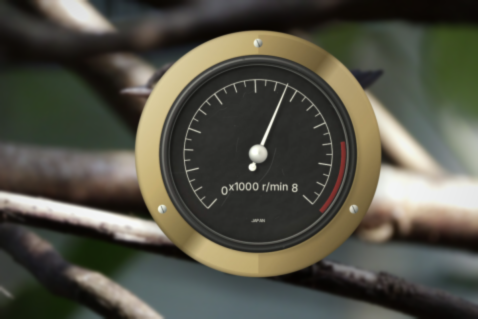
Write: 4750 rpm
